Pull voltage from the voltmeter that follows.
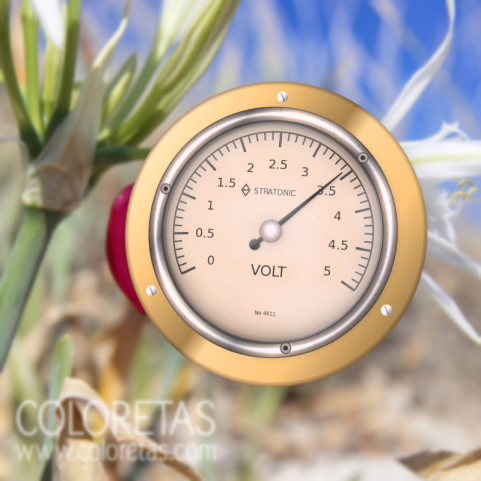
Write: 3.45 V
